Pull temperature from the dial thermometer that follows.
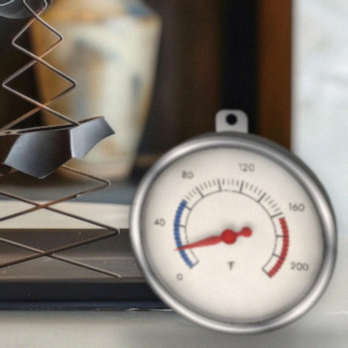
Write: 20 °F
